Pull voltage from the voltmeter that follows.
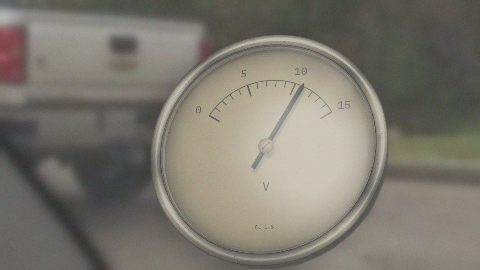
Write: 11 V
